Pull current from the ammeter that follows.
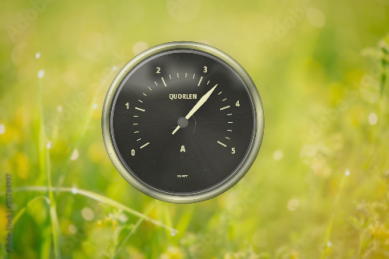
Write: 3.4 A
